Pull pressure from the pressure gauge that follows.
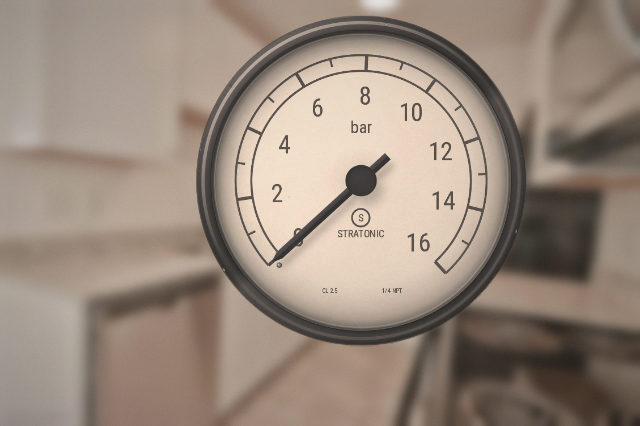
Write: 0 bar
